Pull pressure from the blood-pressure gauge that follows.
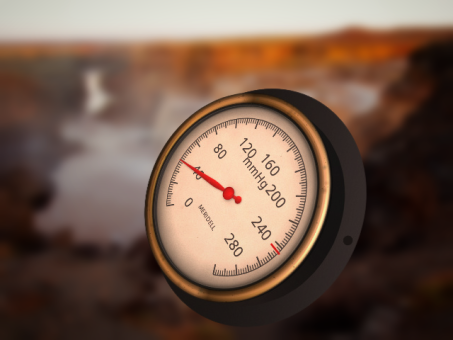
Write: 40 mmHg
